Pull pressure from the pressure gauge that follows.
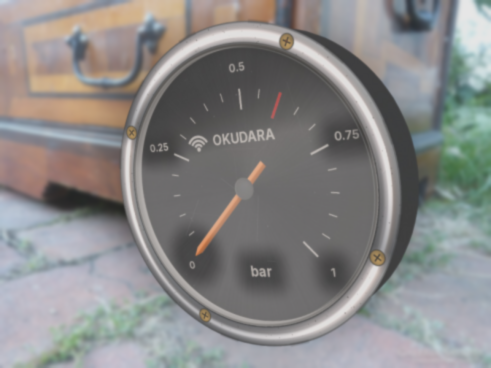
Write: 0 bar
